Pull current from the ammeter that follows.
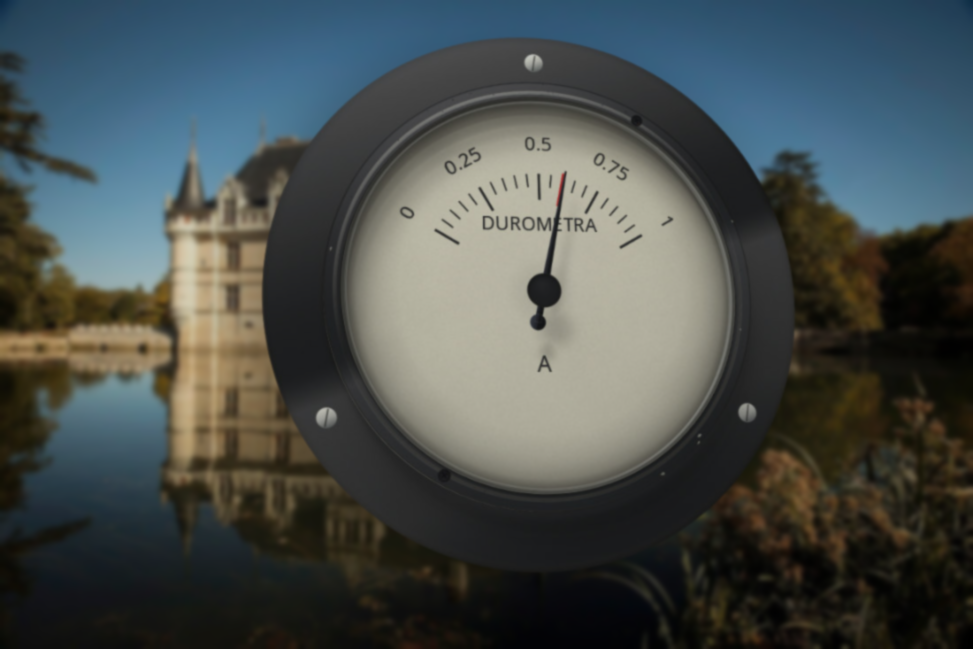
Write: 0.6 A
